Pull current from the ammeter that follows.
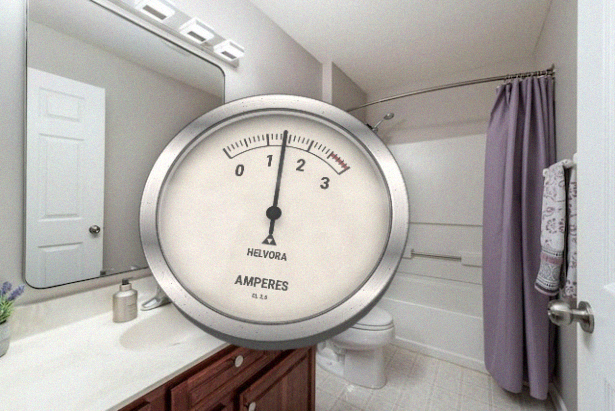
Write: 1.4 A
